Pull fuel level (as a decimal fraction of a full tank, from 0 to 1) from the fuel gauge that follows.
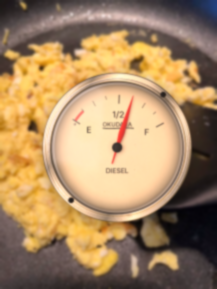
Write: 0.625
